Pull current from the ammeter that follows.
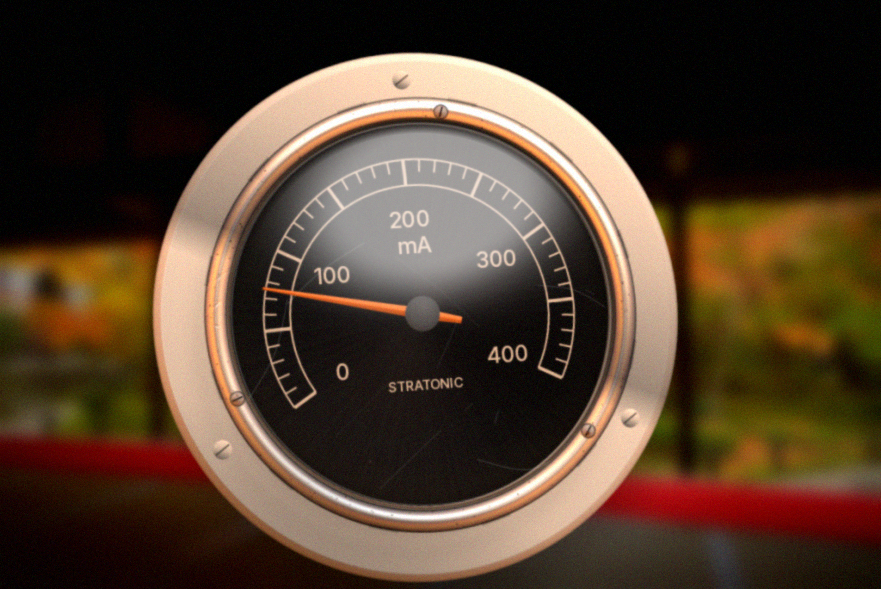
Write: 75 mA
